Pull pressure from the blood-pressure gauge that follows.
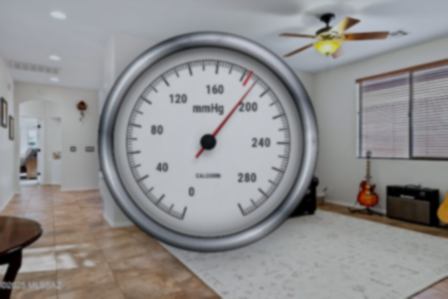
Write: 190 mmHg
